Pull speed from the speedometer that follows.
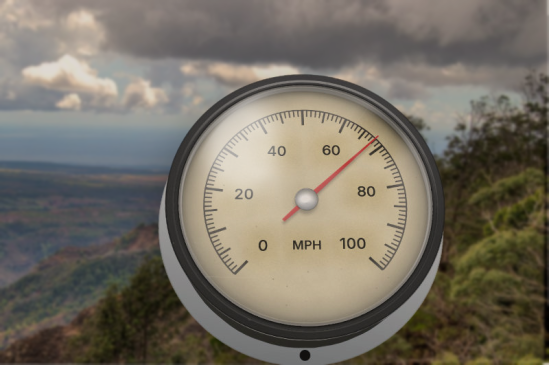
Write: 68 mph
